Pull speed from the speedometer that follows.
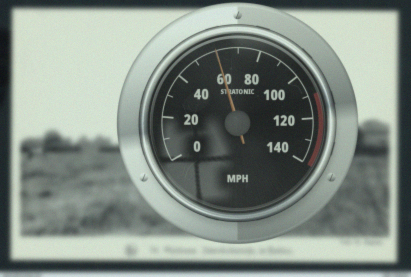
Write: 60 mph
